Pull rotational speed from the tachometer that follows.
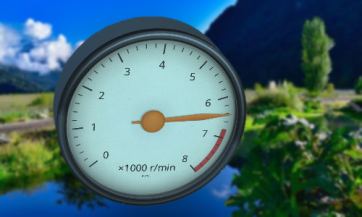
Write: 6400 rpm
